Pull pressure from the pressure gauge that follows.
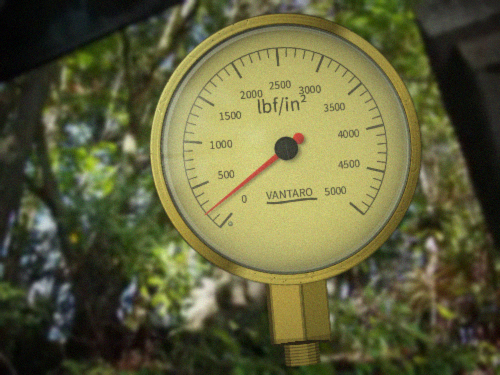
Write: 200 psi
